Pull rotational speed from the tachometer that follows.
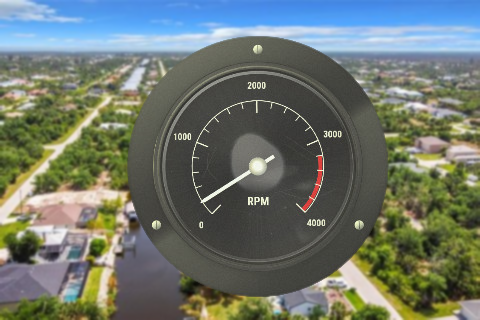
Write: 200 rpm
